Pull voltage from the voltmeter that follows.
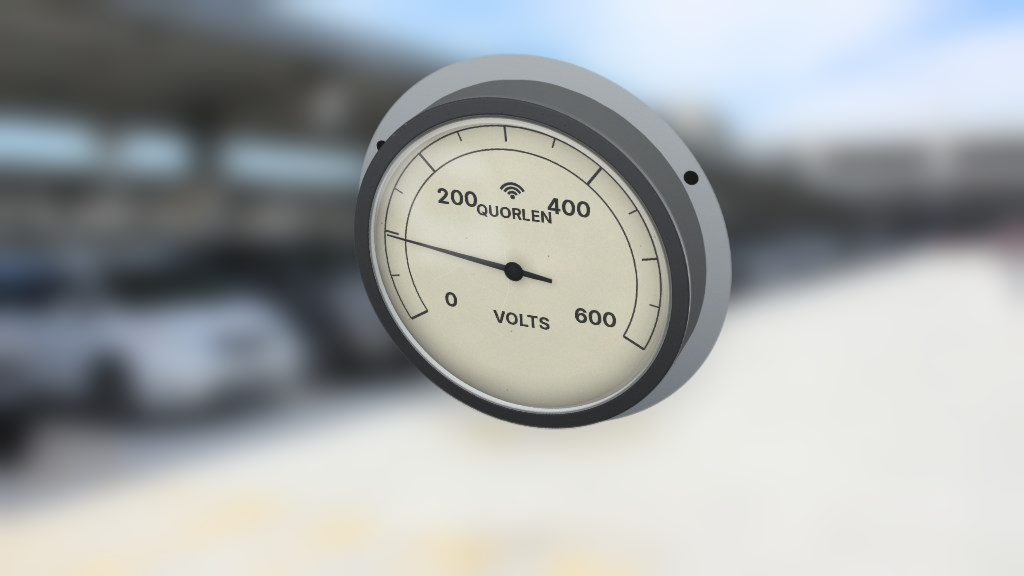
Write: 100 V
